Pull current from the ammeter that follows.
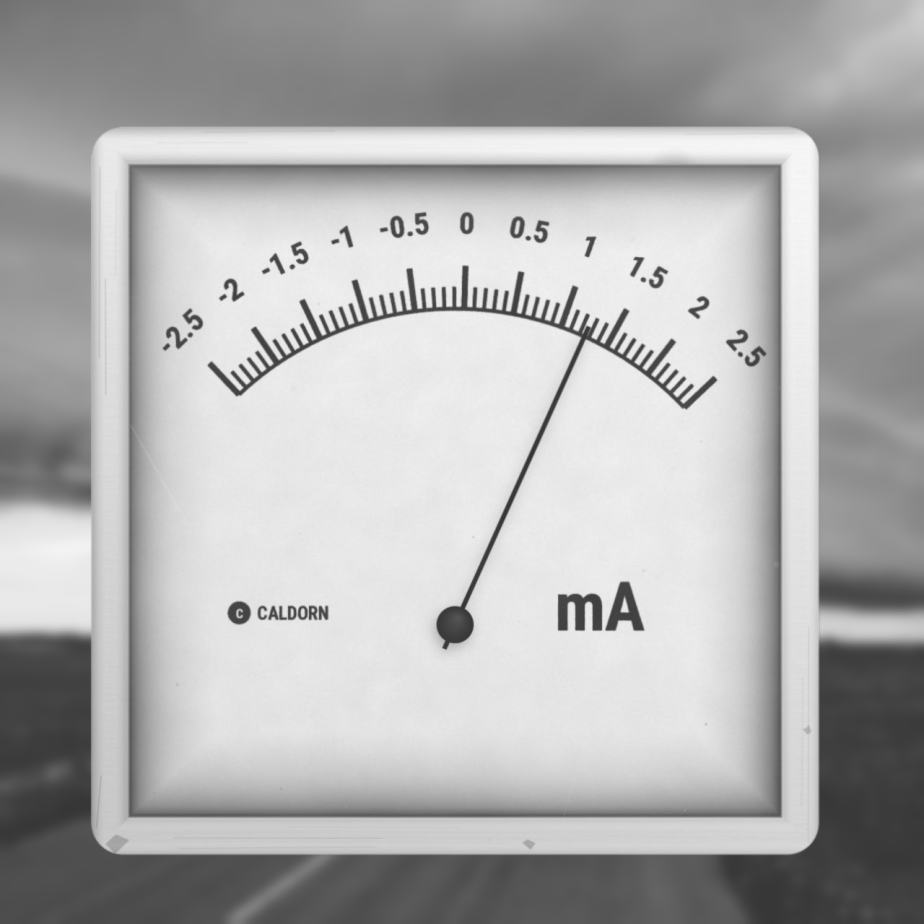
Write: 1.25 mA
